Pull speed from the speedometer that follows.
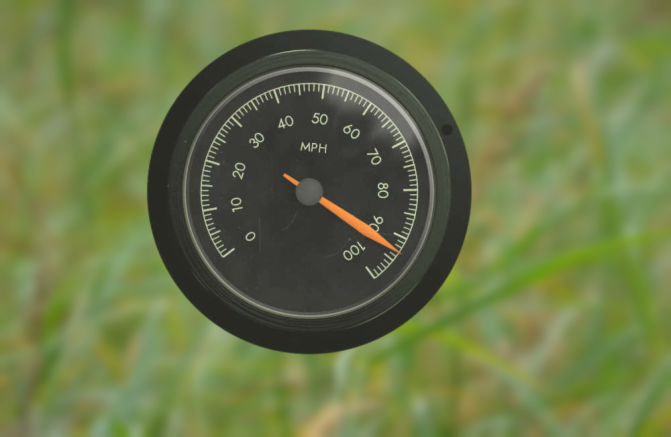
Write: 93 mph
